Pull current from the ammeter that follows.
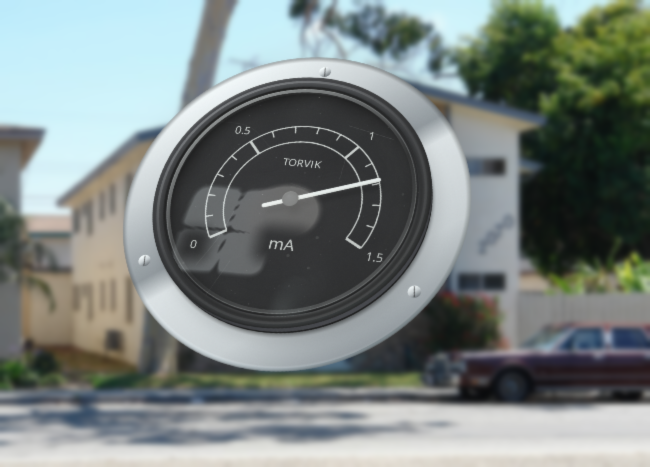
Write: 1.2 mA
